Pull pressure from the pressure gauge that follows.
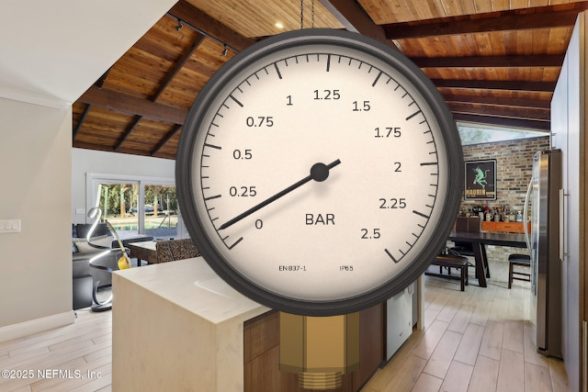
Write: 0.1 bar
